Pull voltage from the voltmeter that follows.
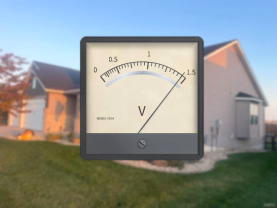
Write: 1.45 V
